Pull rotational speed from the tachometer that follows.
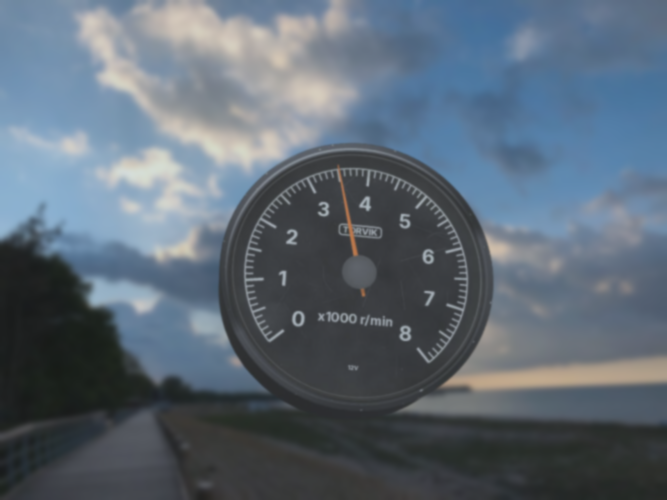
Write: 3500 rpm
